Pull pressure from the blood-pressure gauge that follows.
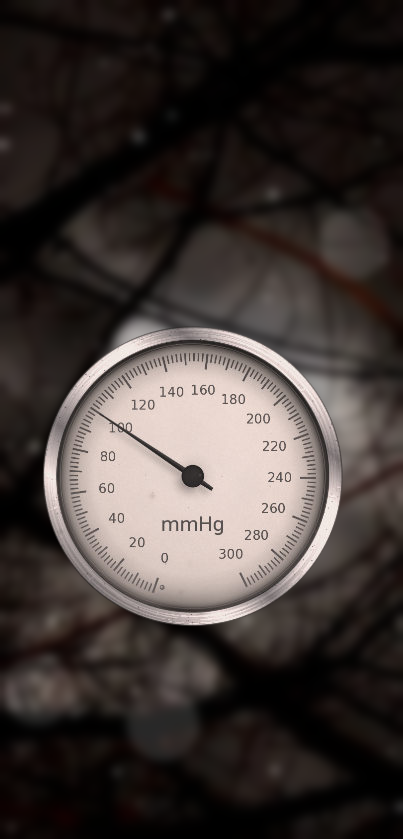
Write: 100 mmHg
